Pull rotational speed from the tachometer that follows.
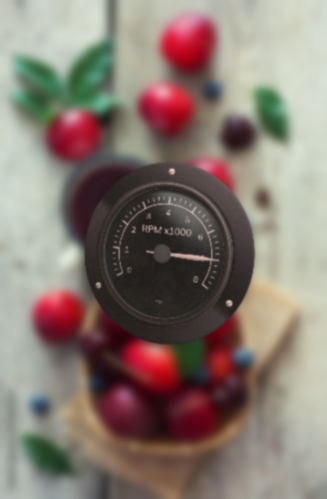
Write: 7000 rpm
